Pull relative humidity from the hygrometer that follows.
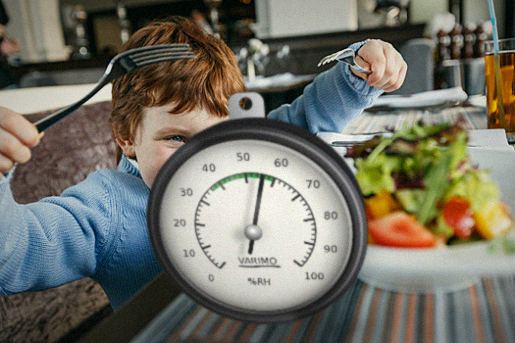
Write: 56 %
